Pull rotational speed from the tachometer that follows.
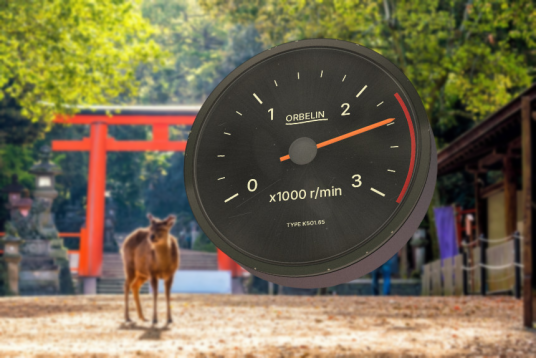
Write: 2400 rpm
